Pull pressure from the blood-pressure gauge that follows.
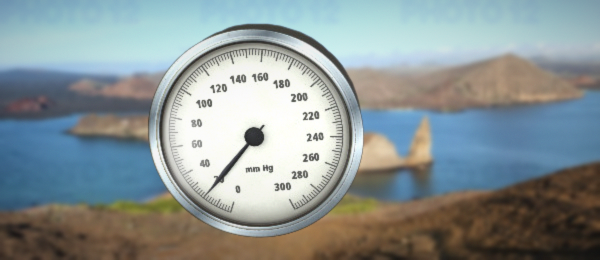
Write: 20 mmHg
